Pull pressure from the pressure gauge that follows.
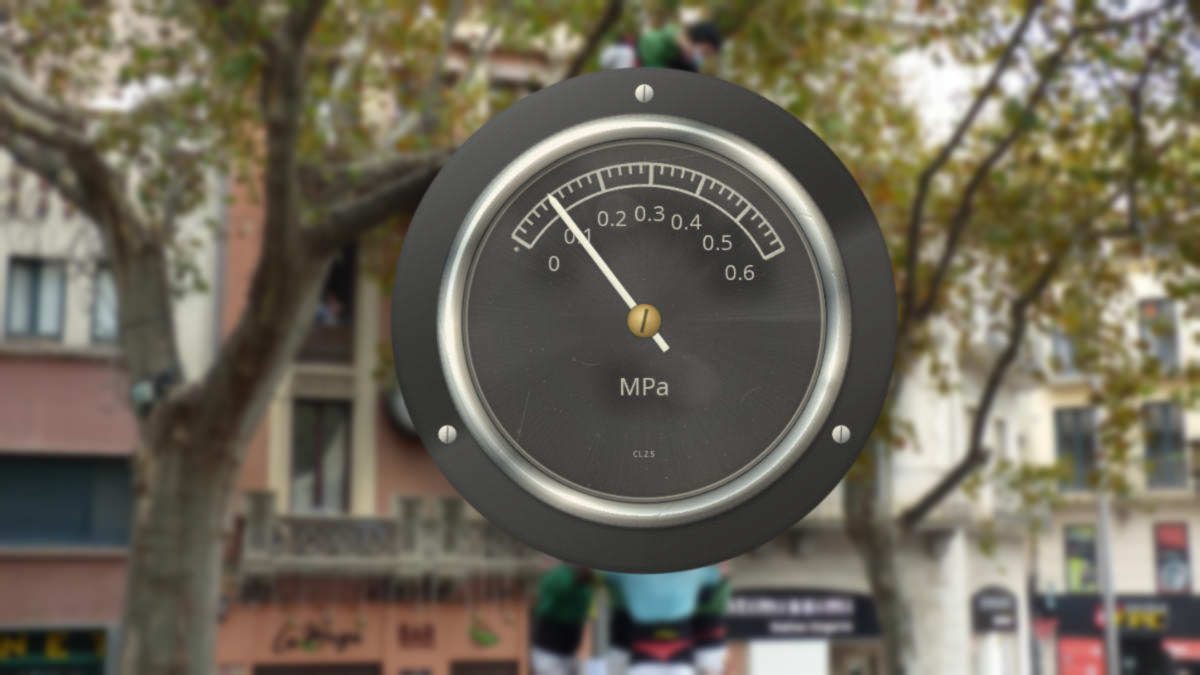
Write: 0.1 MPa
